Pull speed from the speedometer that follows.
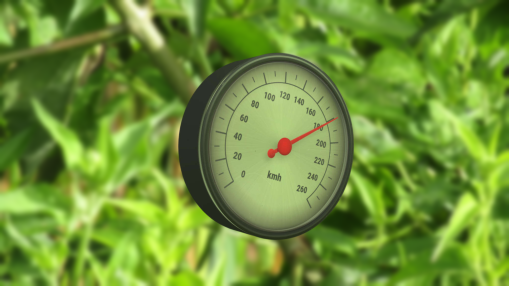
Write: 180 km/h
